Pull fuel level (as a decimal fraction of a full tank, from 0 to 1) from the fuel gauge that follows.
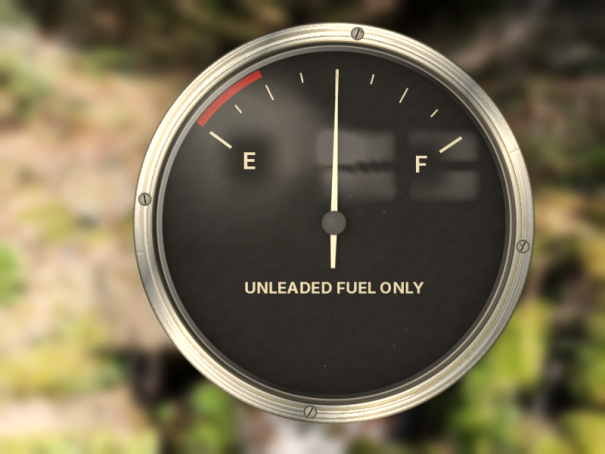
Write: 0.5
